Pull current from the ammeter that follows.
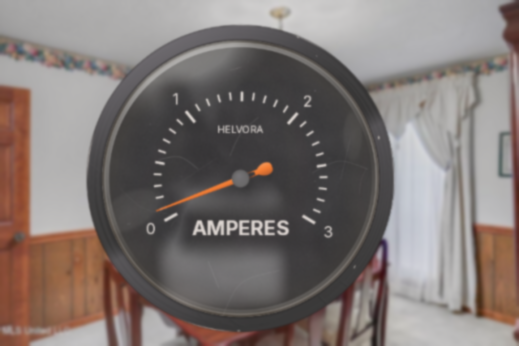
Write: 0.1 A
